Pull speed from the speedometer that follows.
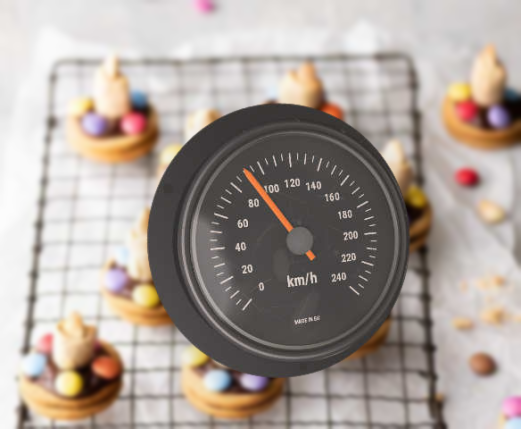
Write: 90 km/h
